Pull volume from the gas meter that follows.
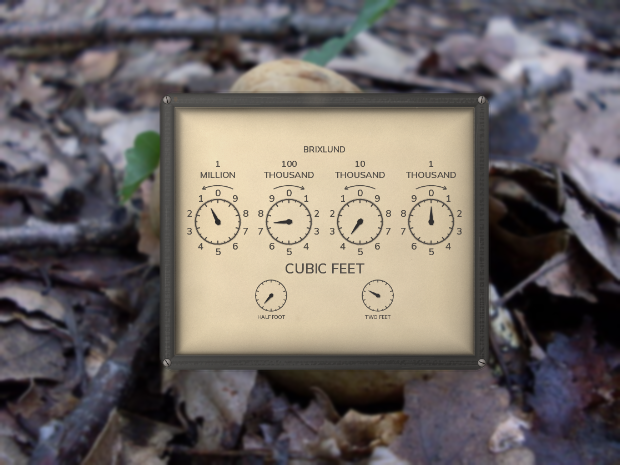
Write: 74000 ft³
